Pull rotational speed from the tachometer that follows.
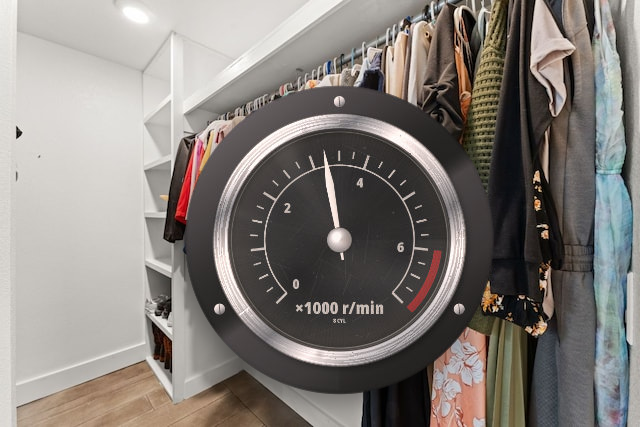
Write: 3250 rpm
